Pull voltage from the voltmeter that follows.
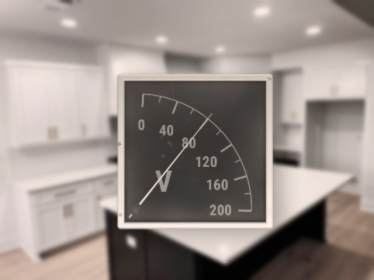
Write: 80 V
